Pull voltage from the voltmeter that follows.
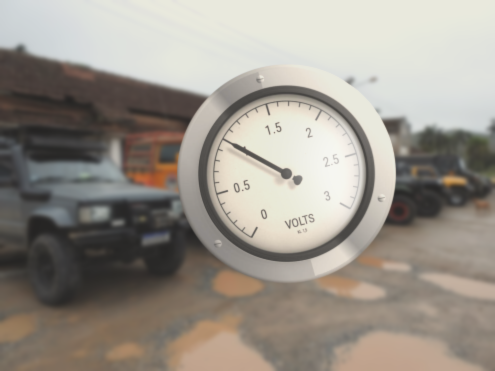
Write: 1 V
